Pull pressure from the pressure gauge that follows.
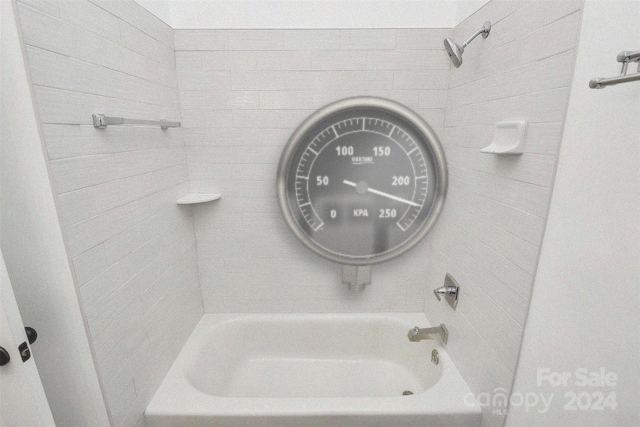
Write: 225 kPa
